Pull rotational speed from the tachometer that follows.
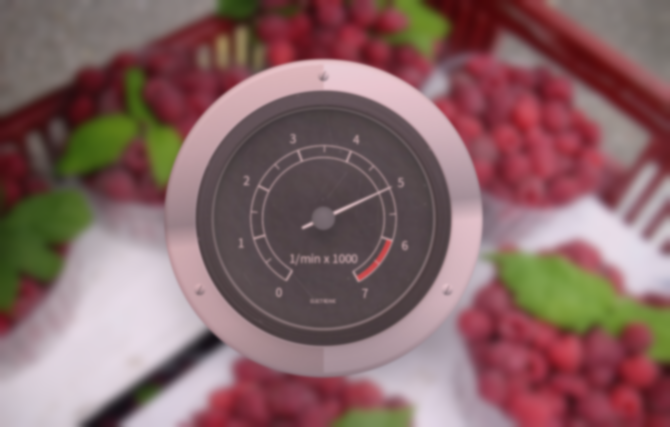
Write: 5000 rpm
